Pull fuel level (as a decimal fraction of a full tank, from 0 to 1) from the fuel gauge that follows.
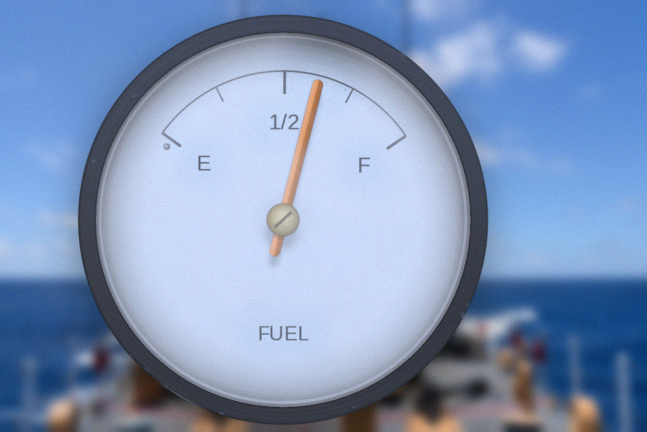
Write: 0.625
